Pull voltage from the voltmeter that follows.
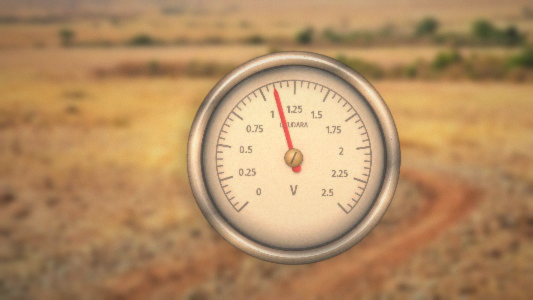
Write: 1.1 V
